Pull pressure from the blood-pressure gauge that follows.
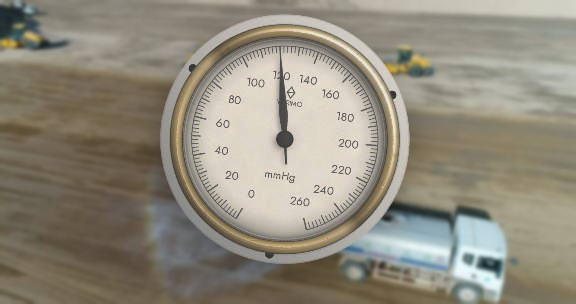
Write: 120 mmHg
